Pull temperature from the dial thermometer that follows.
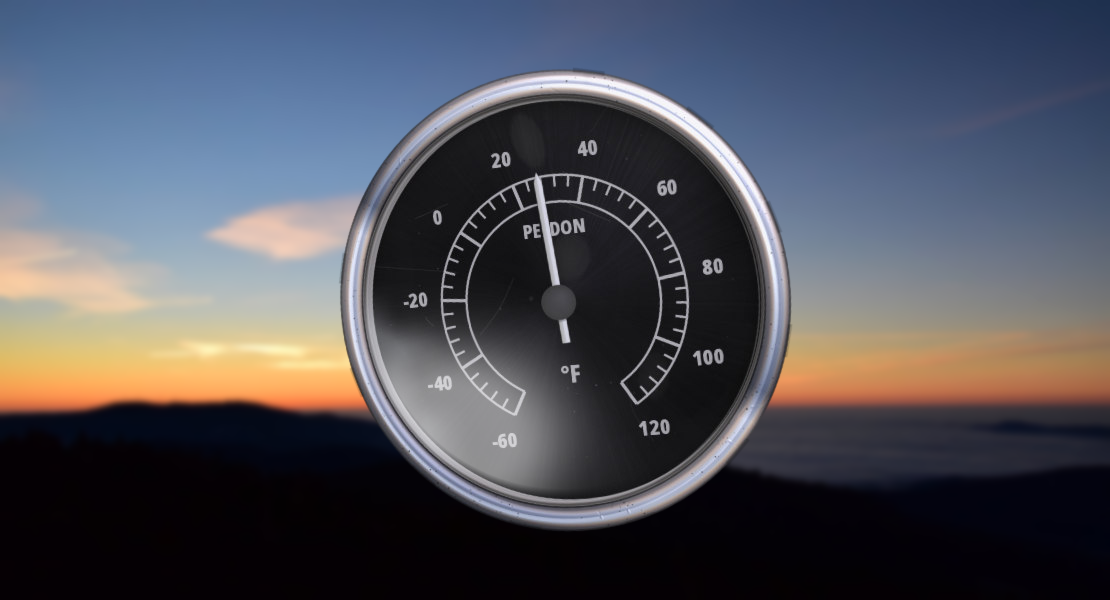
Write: 28 °F
